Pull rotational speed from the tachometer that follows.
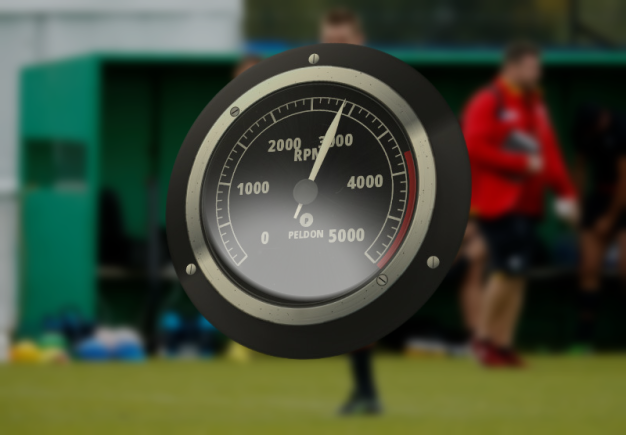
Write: 2900 rpm
